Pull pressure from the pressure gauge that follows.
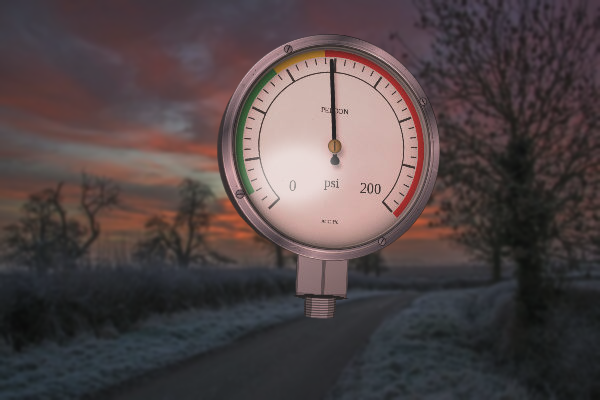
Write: 97.5 psi
